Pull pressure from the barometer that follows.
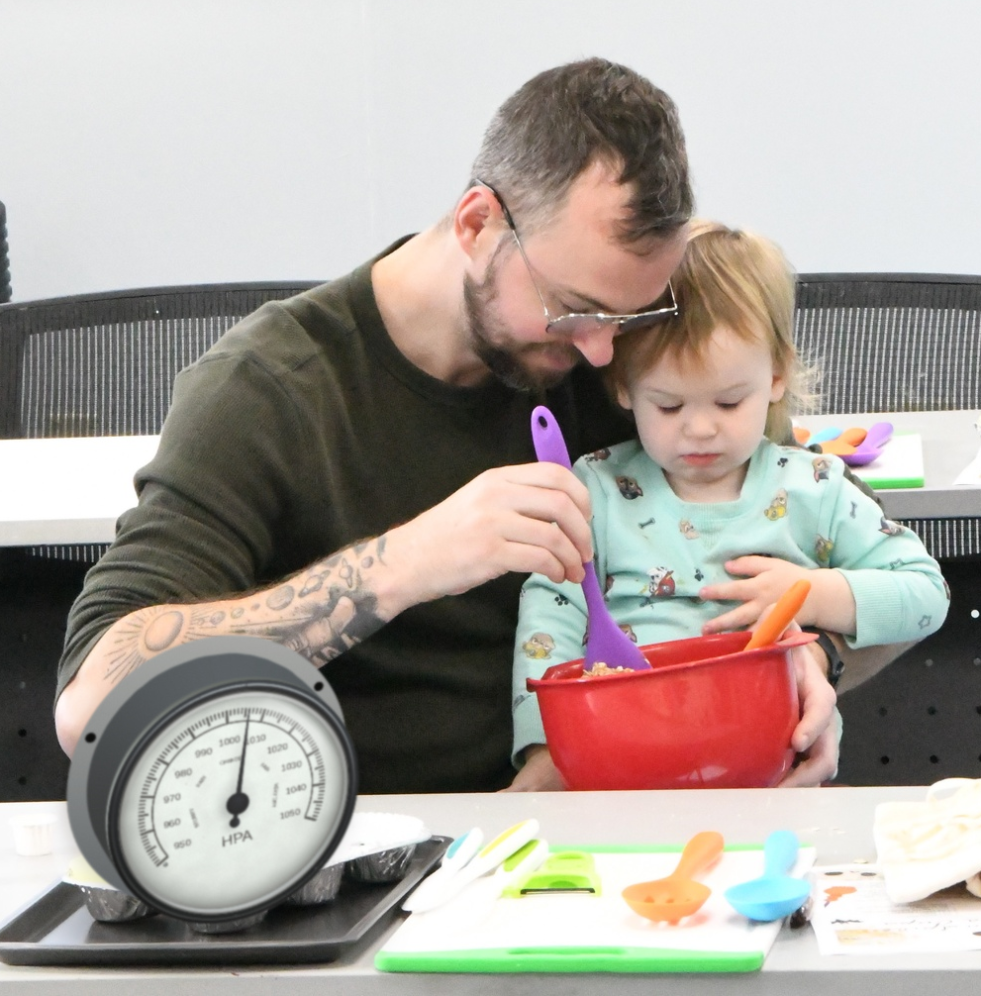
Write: 1005 hPa
